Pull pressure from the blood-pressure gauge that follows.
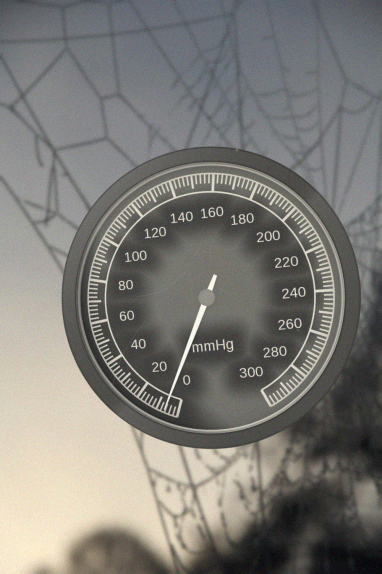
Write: 6 mmHg
